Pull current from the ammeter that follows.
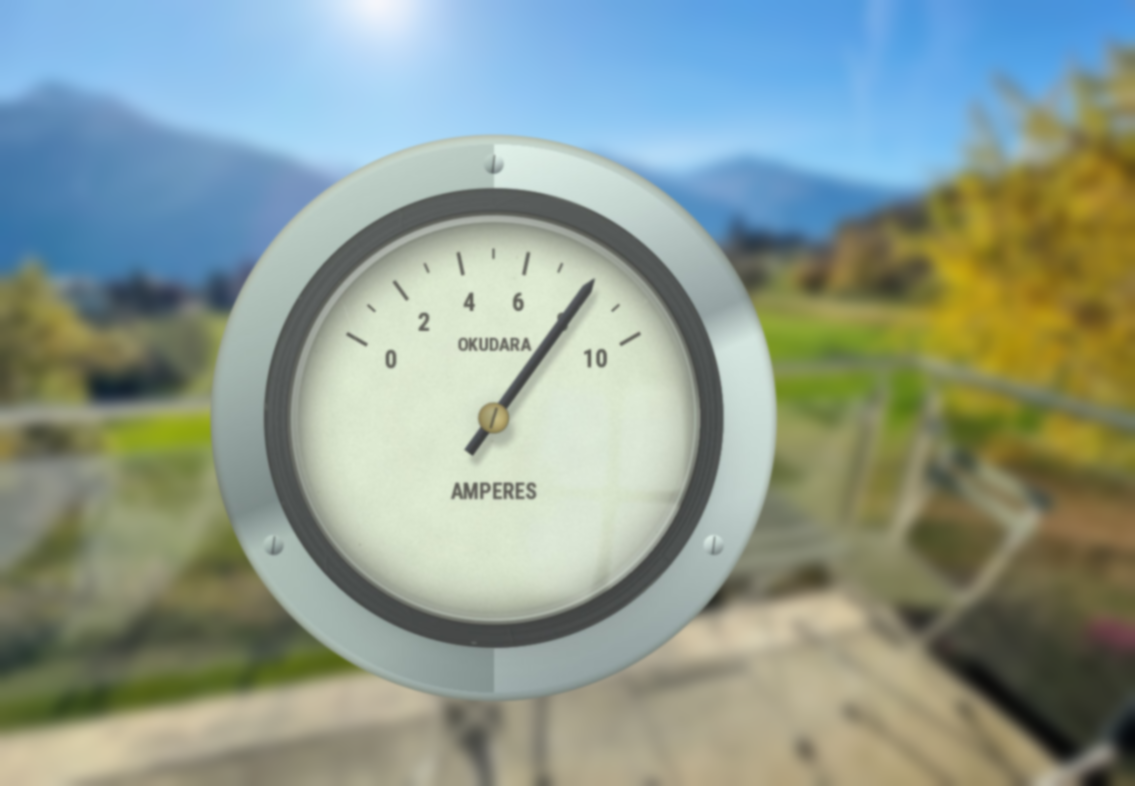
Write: 8 A
